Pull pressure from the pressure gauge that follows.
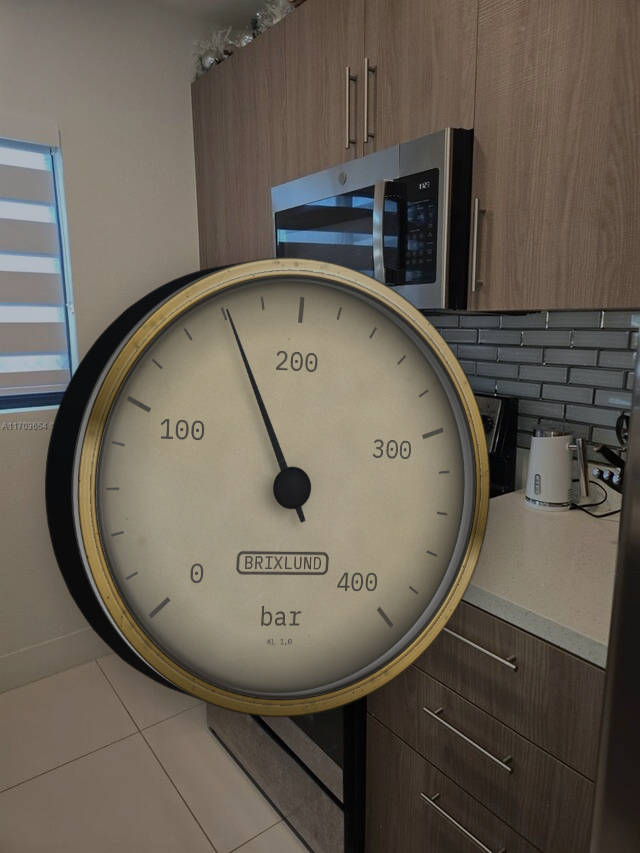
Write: 160 bar
